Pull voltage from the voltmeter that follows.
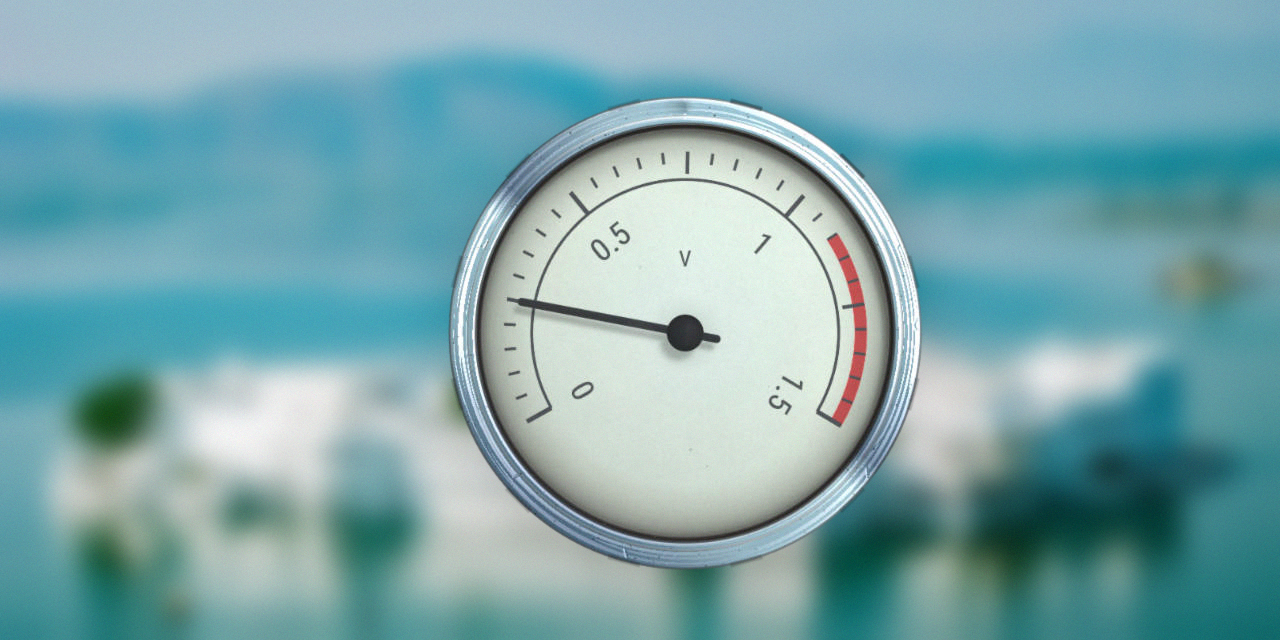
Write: 0.25 V
